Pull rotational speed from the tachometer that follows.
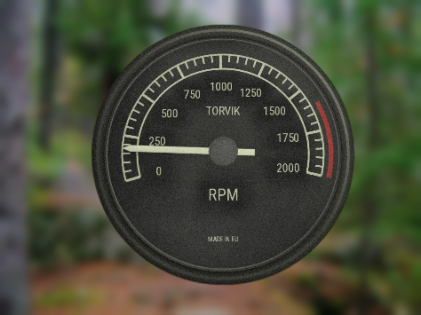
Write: 175 rpm
